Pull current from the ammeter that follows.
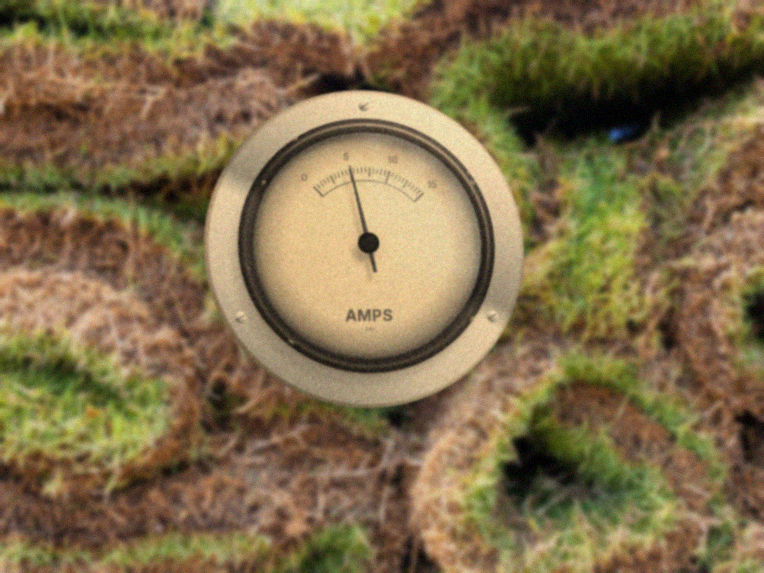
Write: 5 A
